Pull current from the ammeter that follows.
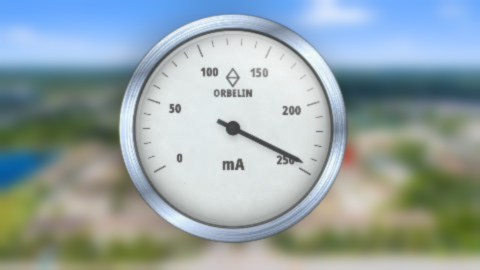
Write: 245 mA
